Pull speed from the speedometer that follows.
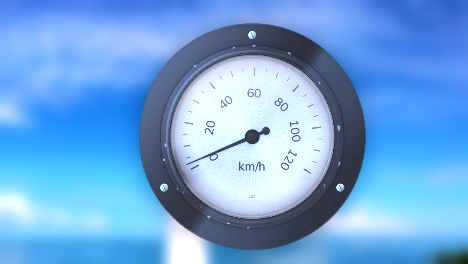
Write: 2.5 km/h
